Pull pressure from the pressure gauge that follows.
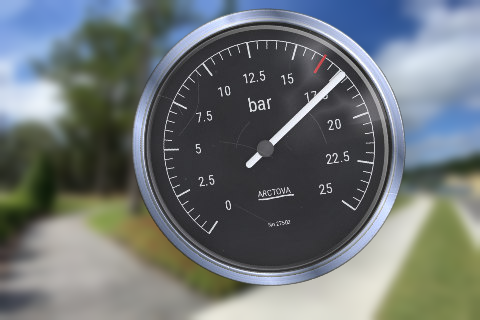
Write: 17.75 bar
